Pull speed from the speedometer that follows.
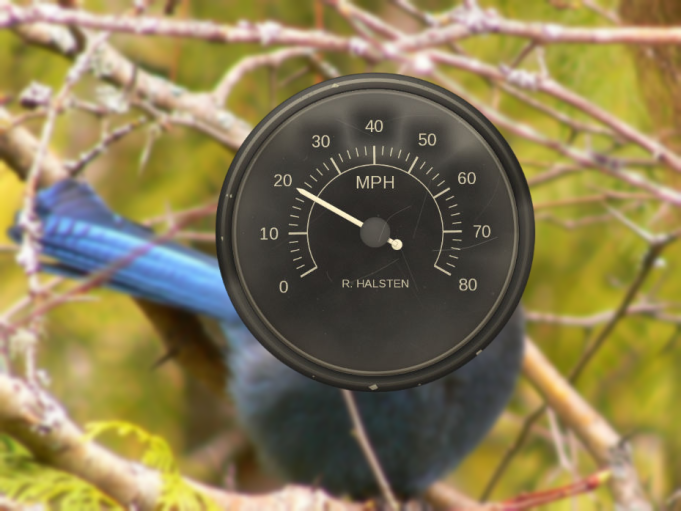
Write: 20 mph
